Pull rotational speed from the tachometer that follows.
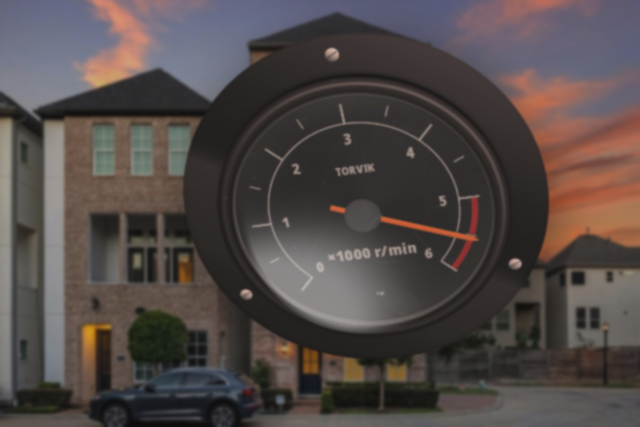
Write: 5500 rpm
